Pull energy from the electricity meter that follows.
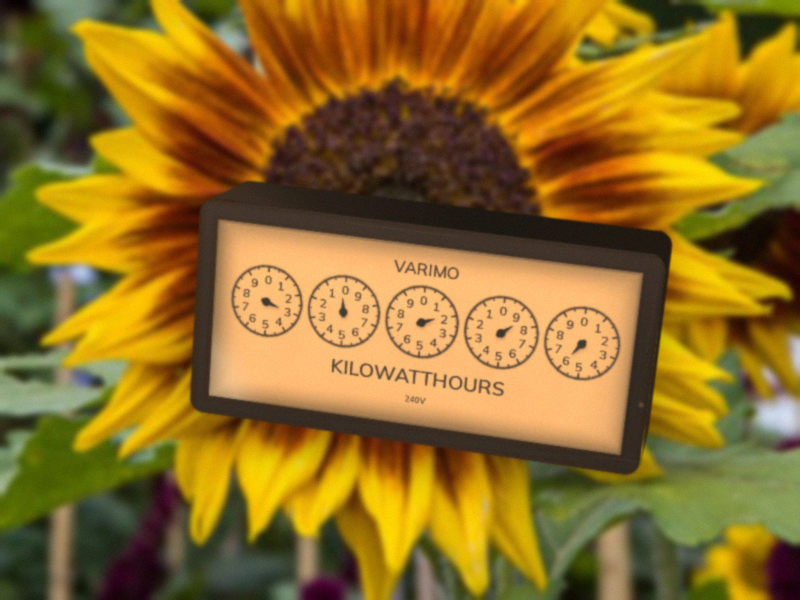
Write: 30186 kWh
